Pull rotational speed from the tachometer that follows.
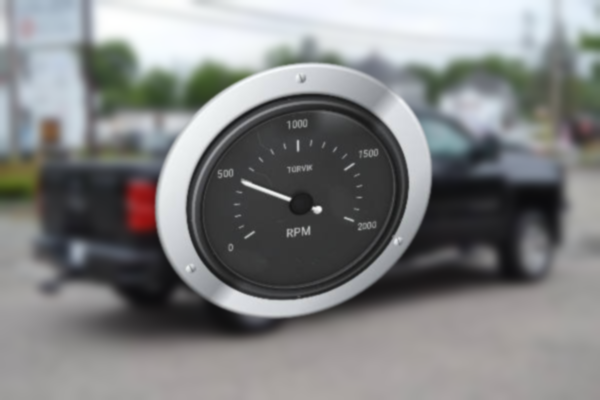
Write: 500 rpm
